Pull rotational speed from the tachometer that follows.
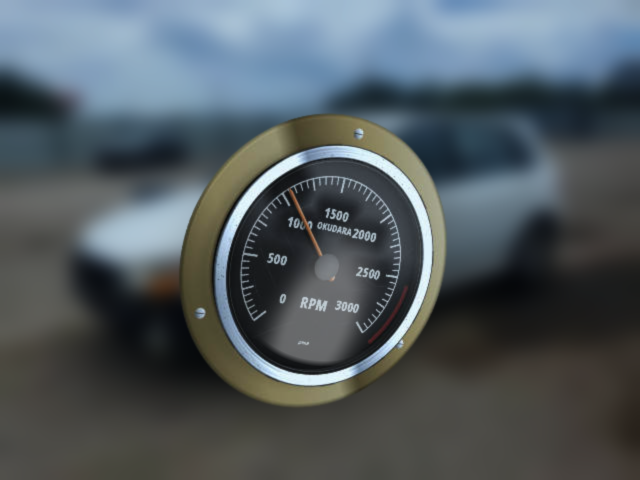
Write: 1050 rpm
